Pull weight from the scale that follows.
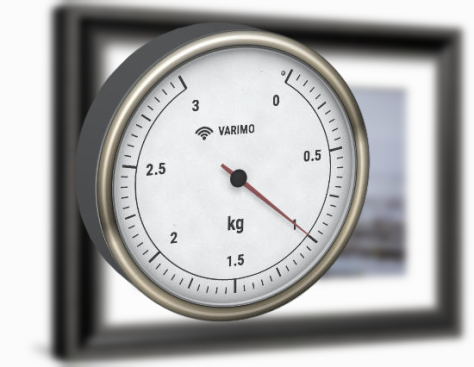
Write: 1 kg
